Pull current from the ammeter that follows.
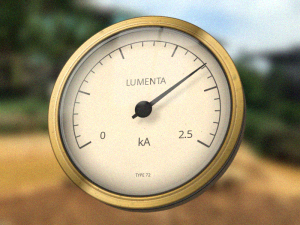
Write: 1.8 kA
